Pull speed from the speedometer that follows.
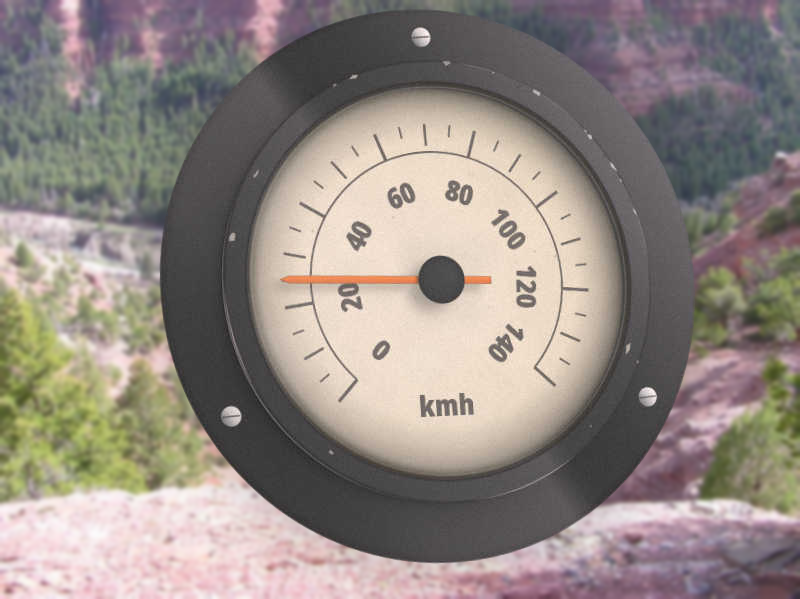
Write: 25 km/h
